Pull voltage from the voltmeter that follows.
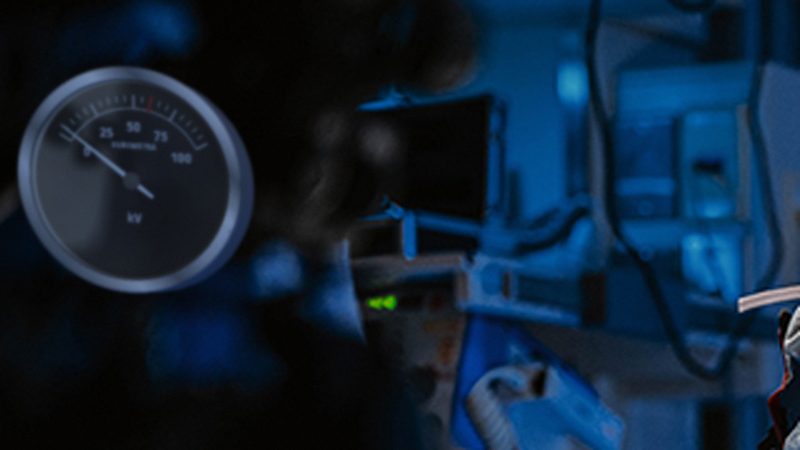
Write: 5 kV
